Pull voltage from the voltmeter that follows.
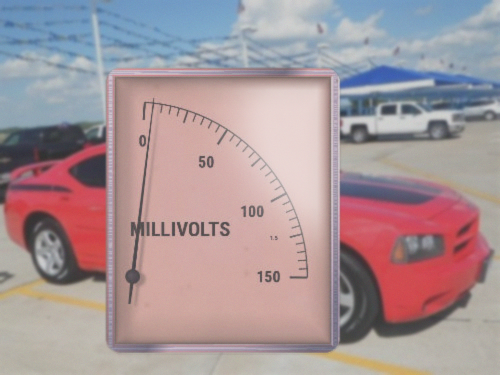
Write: 5 mV
